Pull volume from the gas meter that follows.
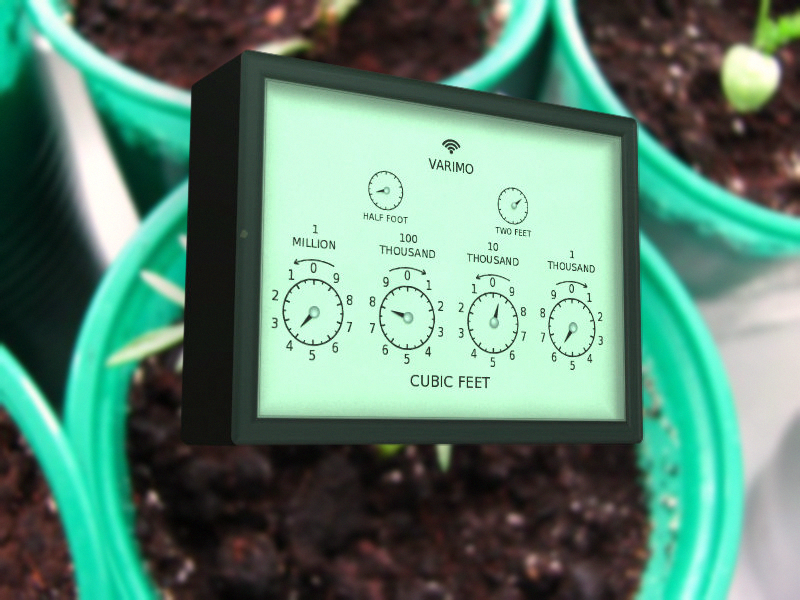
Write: 379600 ft³
